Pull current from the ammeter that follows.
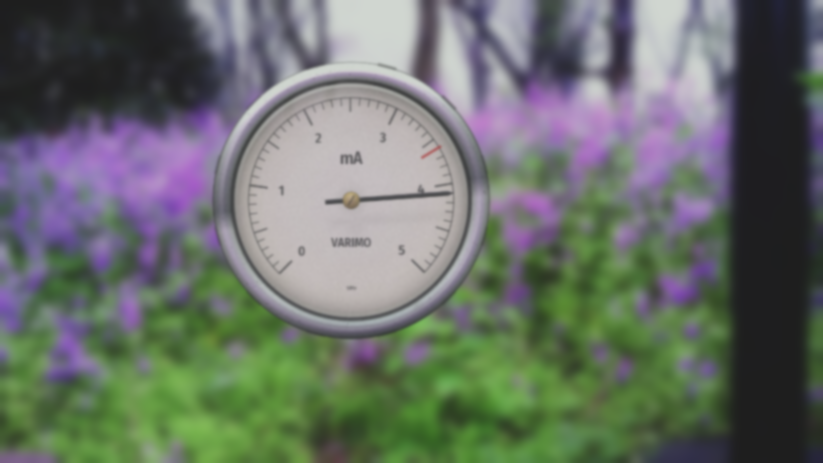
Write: 4.1 mA
